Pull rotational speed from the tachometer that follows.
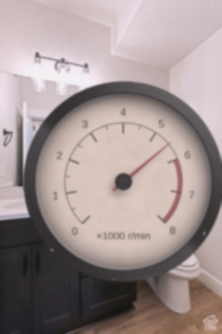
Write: 5500 rpm
